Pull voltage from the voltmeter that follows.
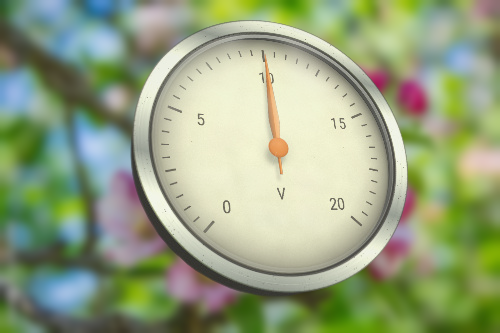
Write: 10 V
